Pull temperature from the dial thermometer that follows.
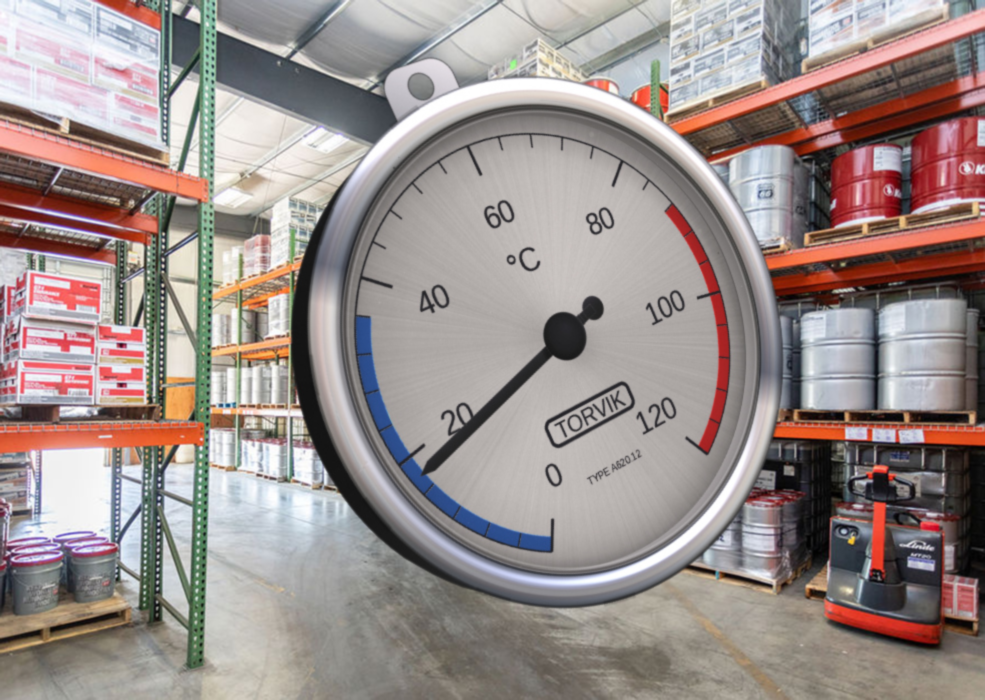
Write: 18 °C
